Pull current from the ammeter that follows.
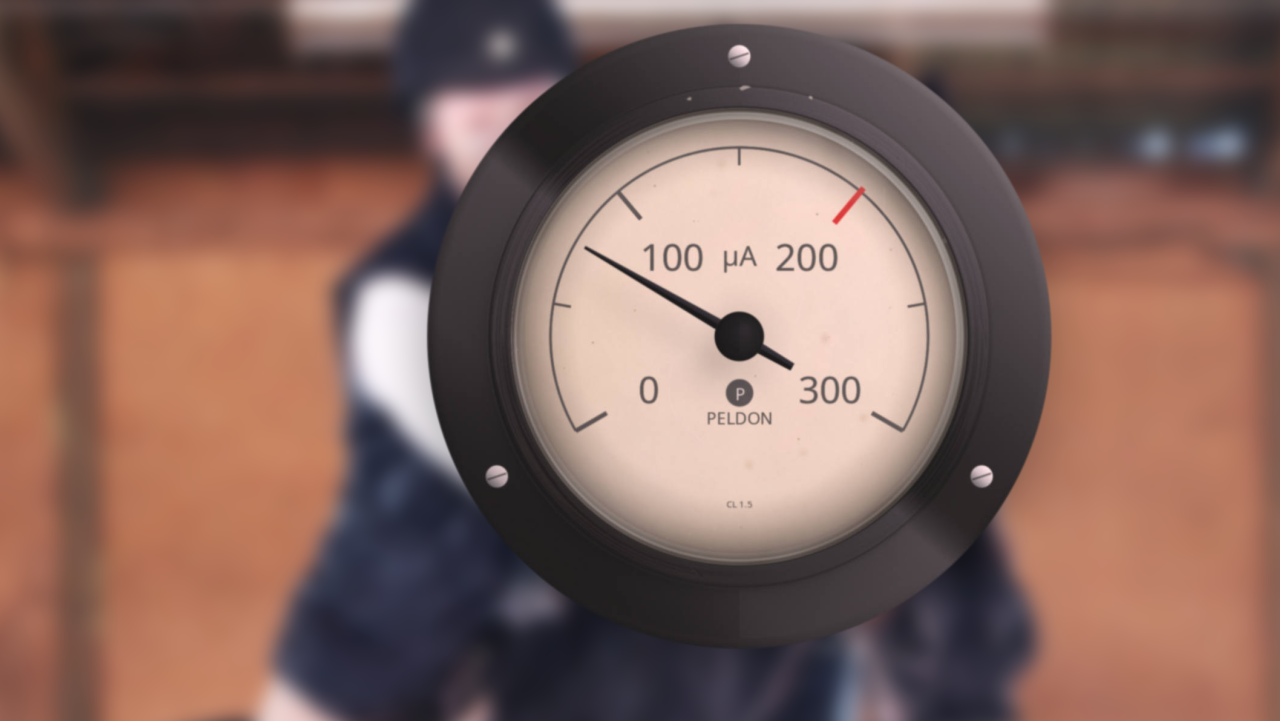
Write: 75 µA
